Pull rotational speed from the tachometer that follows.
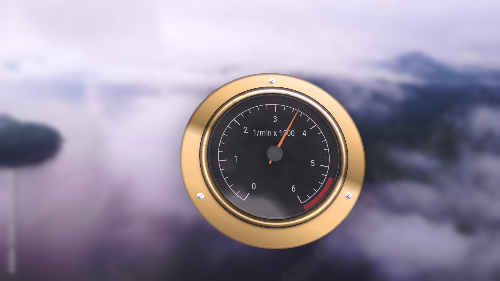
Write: 3500 rpm
